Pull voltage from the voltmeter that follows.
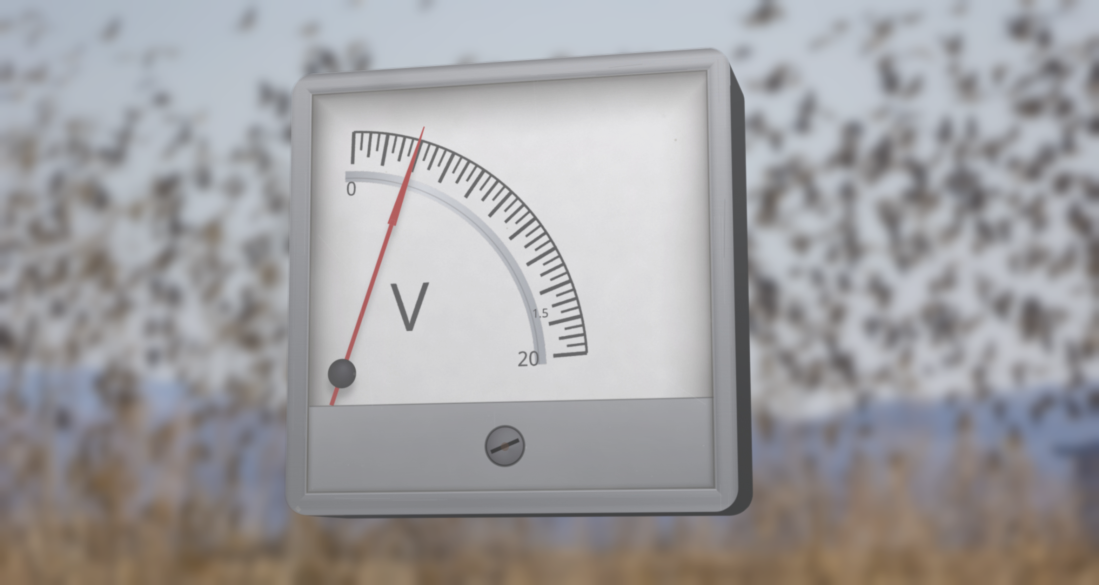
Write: 4 V
